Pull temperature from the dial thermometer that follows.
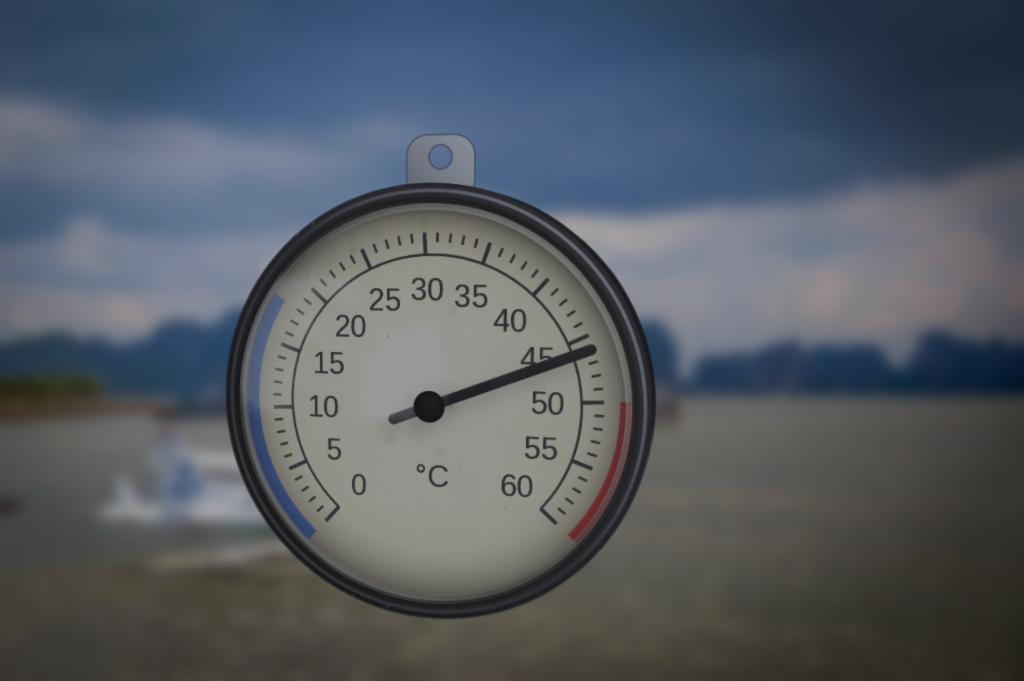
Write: 46 °C
